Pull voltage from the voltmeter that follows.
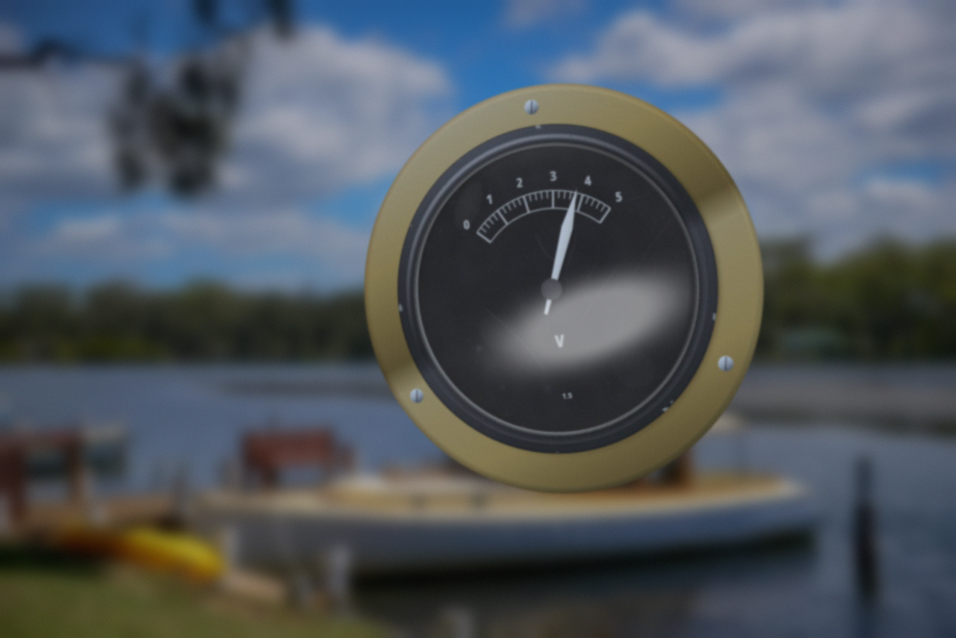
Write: 3.8 V
